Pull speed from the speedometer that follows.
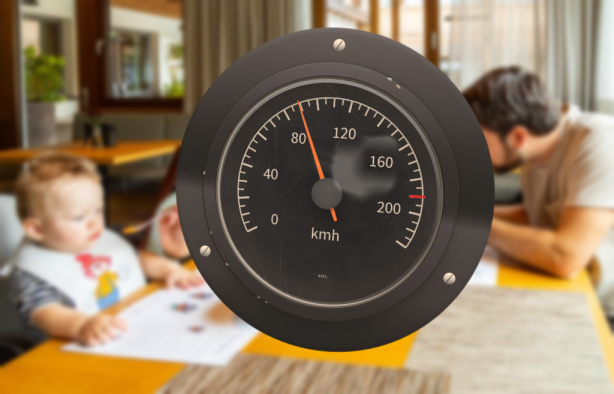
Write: 90 km/h
